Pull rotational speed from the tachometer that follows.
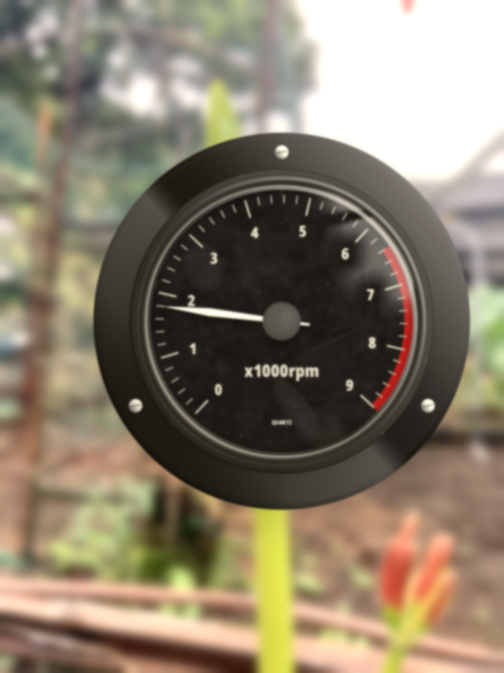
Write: 1800 rpm
